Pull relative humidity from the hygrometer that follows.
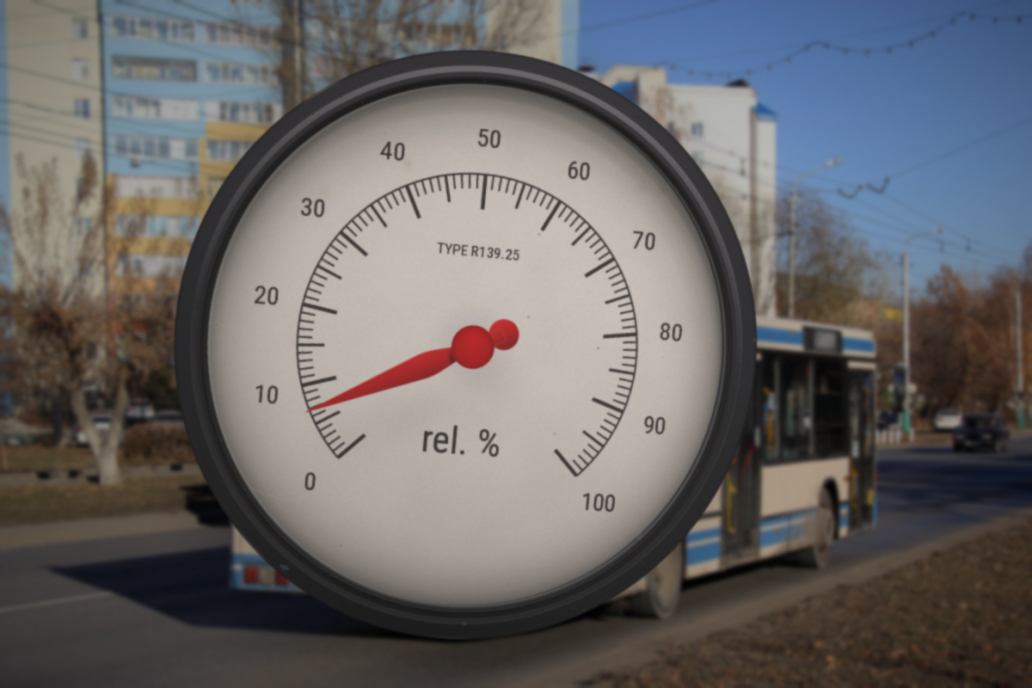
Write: 7 %
